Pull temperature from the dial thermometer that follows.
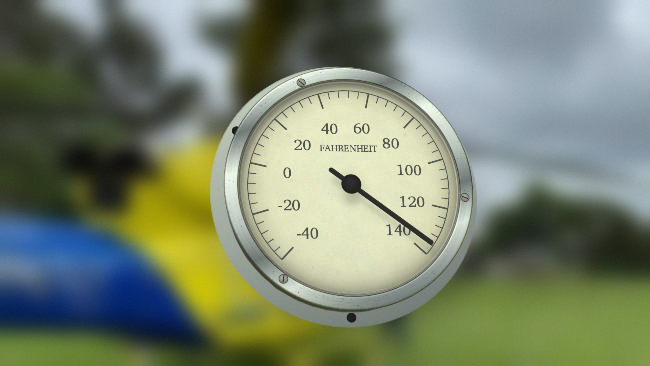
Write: 136 °F
